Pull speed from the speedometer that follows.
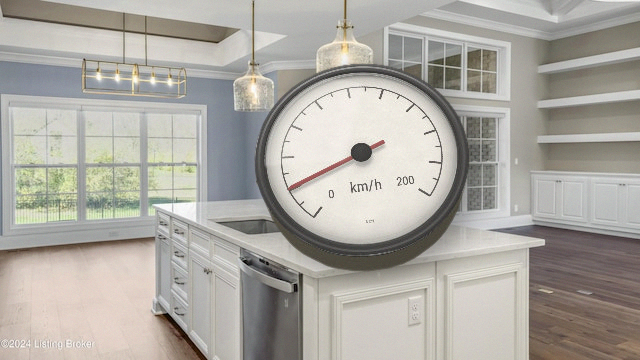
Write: 20 km/h
